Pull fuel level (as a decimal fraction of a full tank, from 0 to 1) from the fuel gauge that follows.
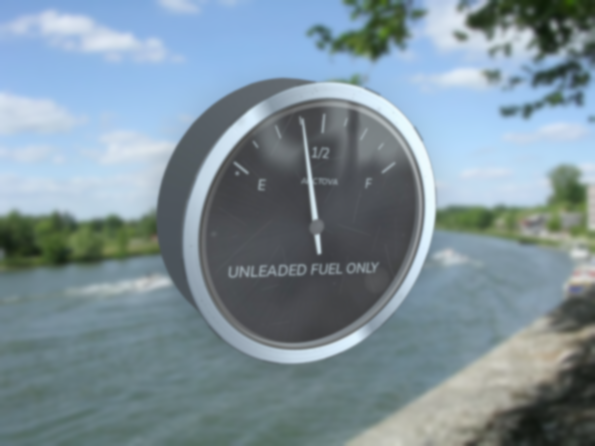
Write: 0.375
